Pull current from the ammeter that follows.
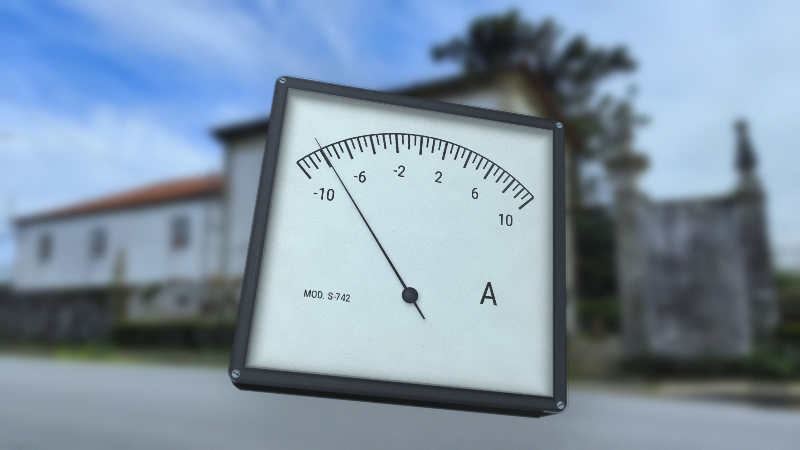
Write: -8 A
